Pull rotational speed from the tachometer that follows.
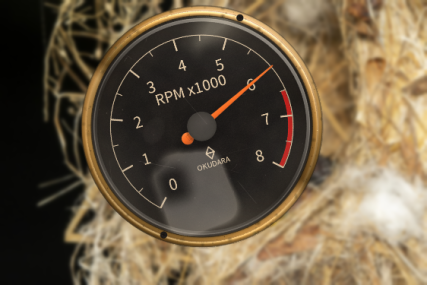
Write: 6000 rpm
